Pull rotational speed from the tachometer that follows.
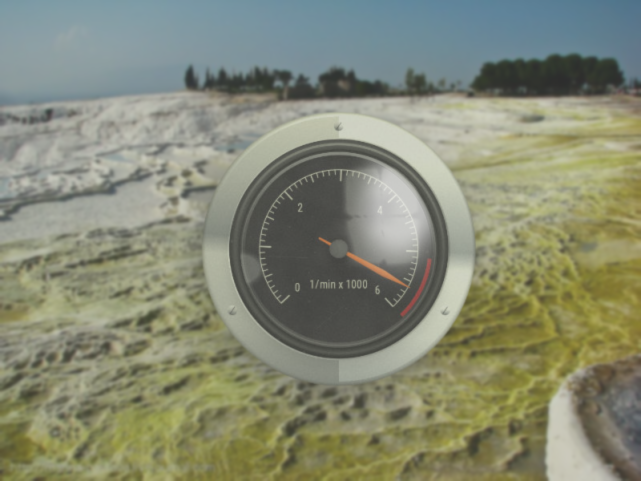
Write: 5600 rpm
